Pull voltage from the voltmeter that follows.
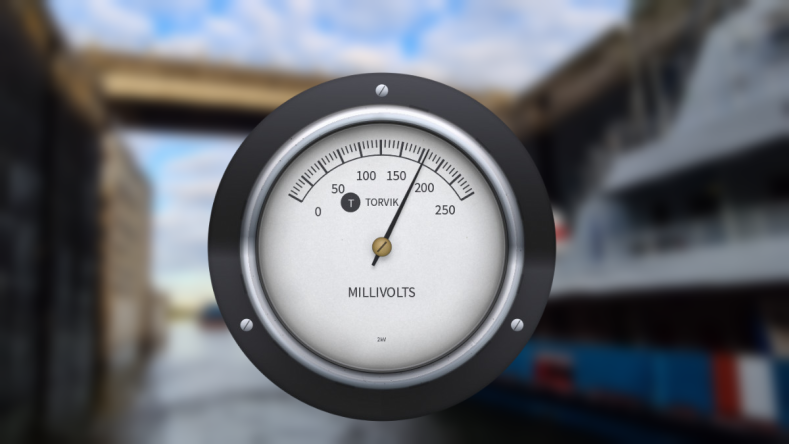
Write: 180 mV
